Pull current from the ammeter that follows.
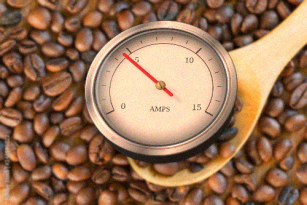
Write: 4.5 A
